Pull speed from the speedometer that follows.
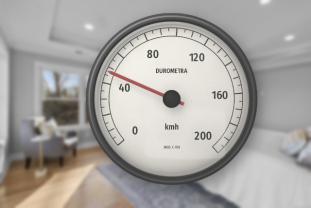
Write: 47.5 km/h
